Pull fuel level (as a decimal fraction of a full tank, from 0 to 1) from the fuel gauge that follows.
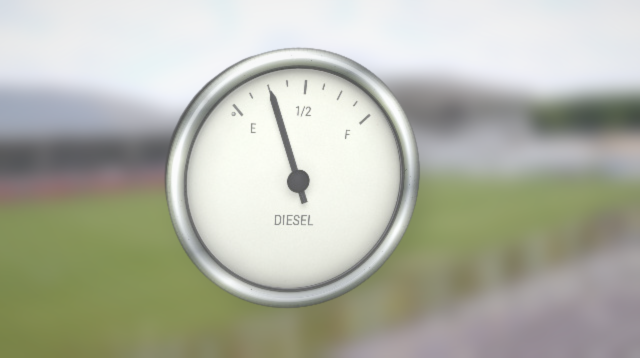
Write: 0.25
